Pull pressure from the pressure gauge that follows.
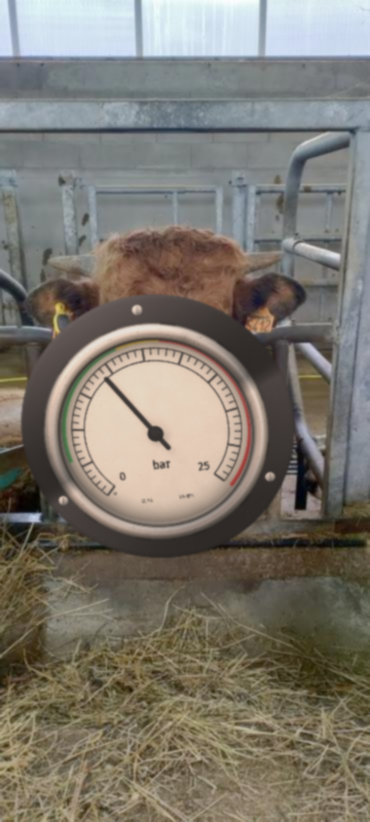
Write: 9.5 bar
